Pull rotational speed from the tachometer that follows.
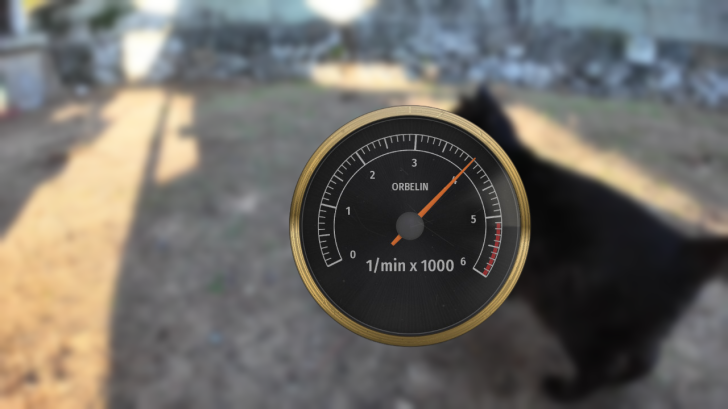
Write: 4000 rpm
